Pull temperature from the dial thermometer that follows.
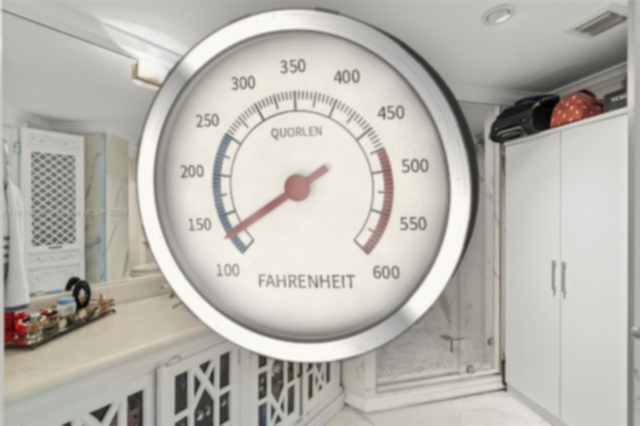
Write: 125 °F
